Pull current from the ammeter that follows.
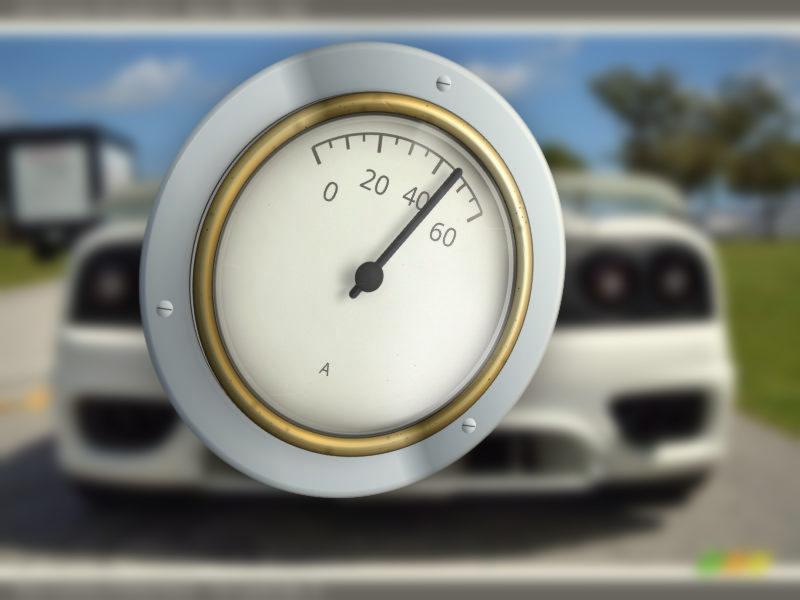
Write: 45 A
